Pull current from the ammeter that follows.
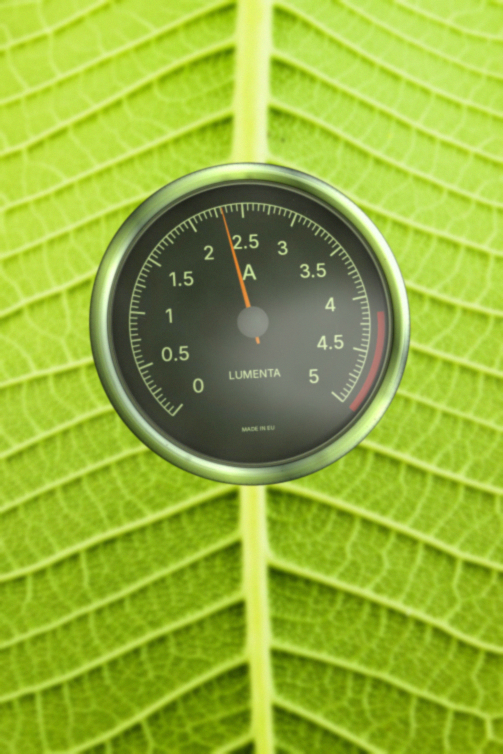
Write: 2.3 A
